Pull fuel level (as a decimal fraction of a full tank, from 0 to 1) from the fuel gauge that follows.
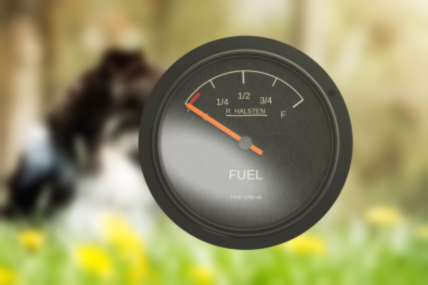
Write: 0
